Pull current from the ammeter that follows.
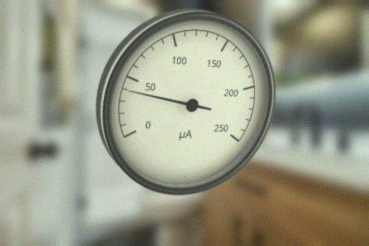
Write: 40 µA
